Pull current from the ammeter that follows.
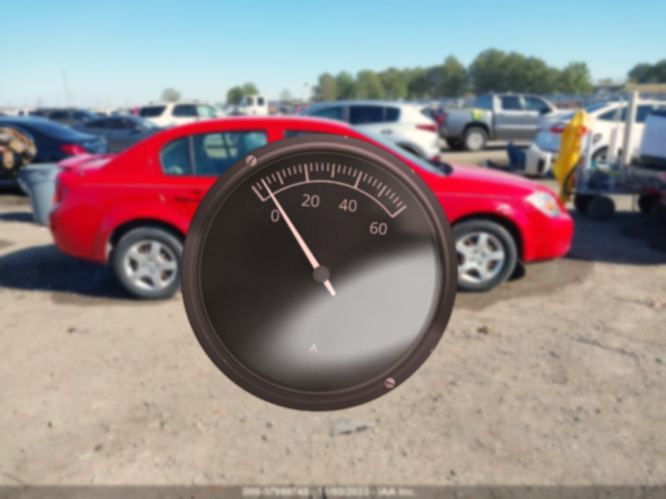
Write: 4 A
